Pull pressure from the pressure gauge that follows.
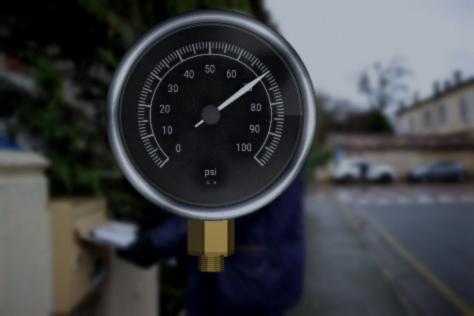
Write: 70 psi
